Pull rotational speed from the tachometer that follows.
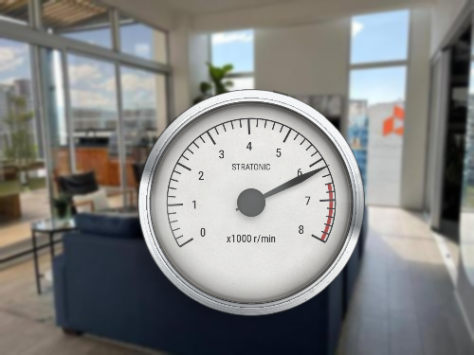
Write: 6200 rpm
